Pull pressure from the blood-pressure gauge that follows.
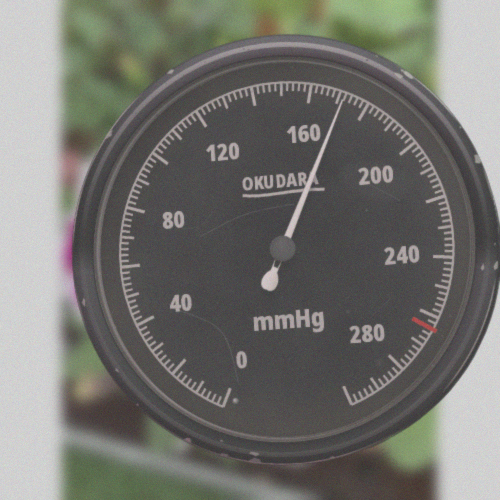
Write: 172 mmHg
